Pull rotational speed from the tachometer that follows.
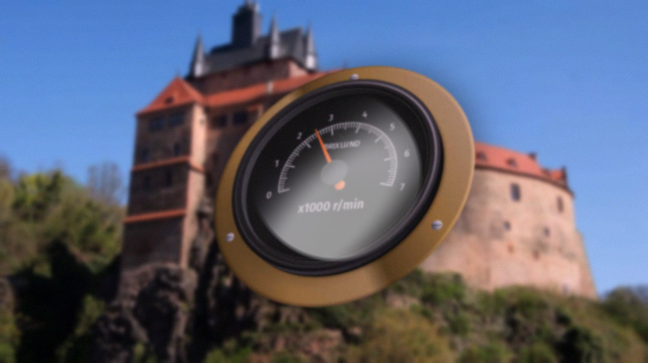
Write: 2500 rpm
